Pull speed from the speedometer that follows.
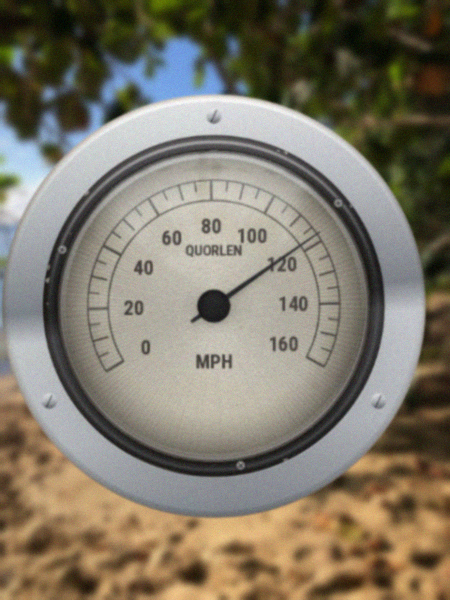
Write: 117.5 mph
